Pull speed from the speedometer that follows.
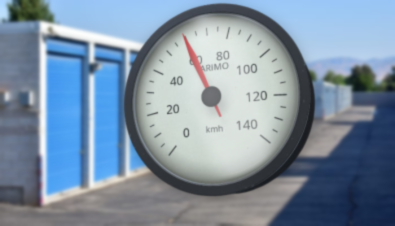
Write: 60 km/h
